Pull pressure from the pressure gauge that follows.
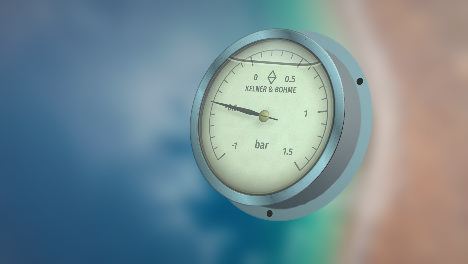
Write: -0.5 bar
